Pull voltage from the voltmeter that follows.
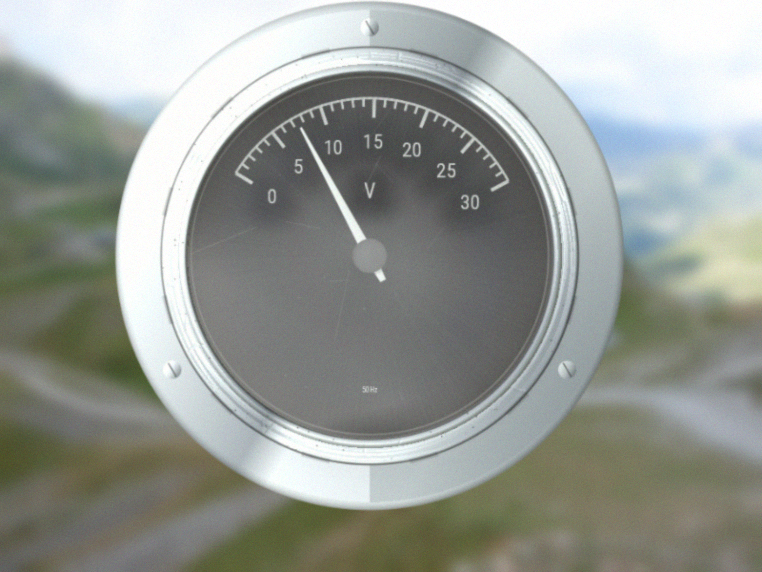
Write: 7.5 V
